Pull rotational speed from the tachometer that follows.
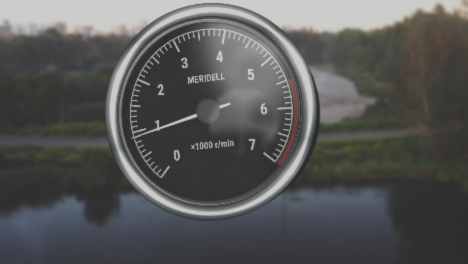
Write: 900 rpm
